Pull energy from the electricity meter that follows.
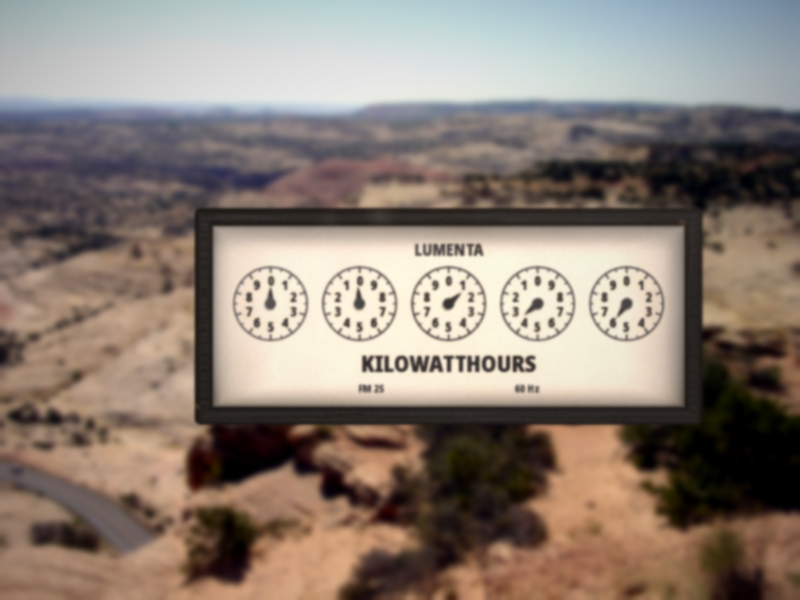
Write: 136 kWh
